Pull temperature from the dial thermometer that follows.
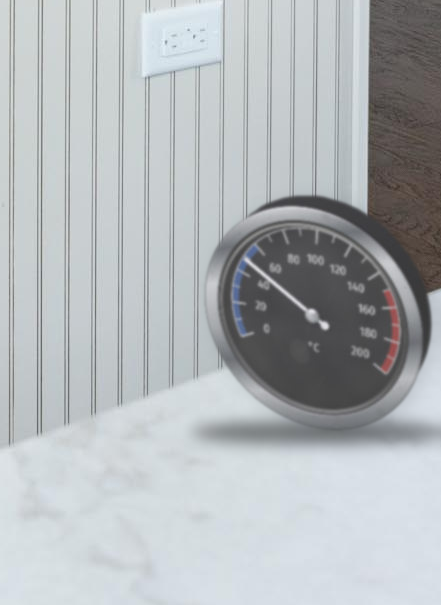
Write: 50 °C
